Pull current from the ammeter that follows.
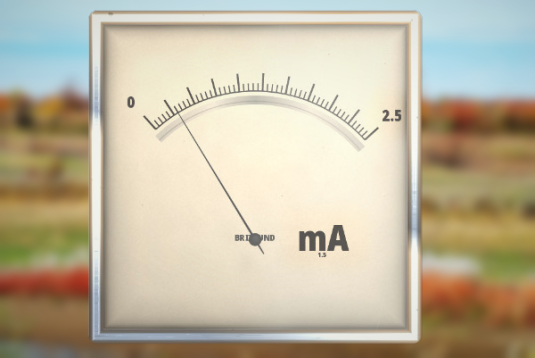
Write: 0.3 mA
